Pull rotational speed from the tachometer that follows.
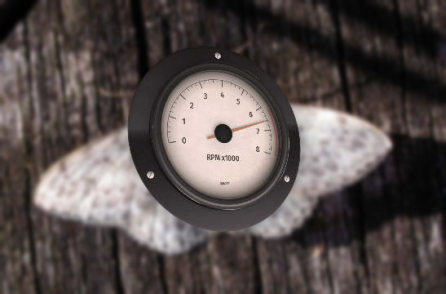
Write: 6600 rpm
